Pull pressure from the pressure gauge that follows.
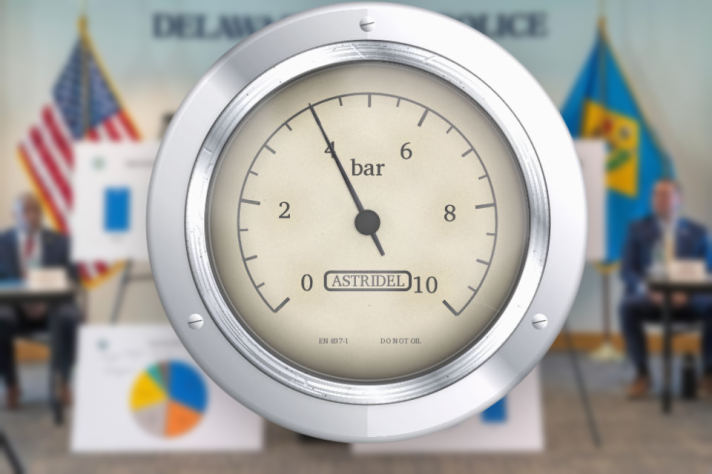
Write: 4 bar
